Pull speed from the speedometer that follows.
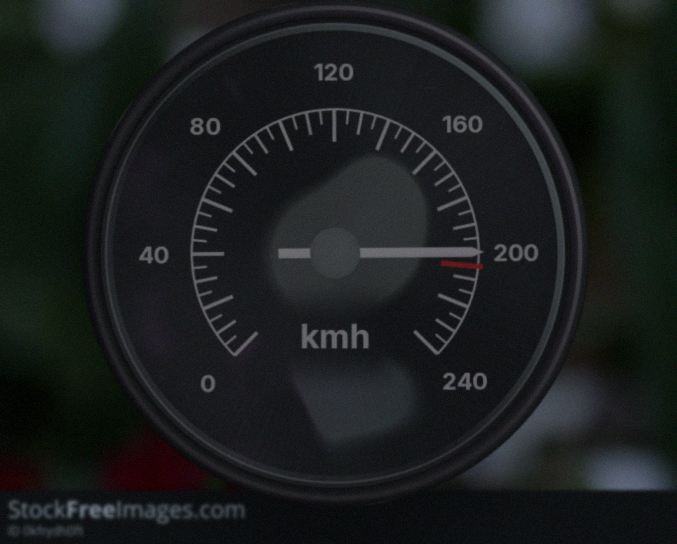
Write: 200 km/h
